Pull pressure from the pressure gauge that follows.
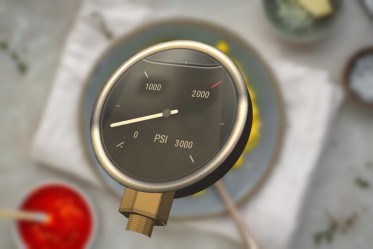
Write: 250 psi
